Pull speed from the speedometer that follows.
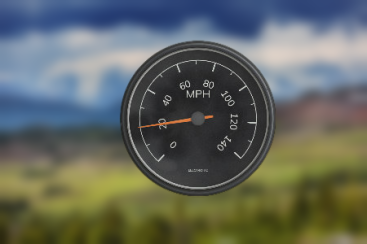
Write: 20 mph
